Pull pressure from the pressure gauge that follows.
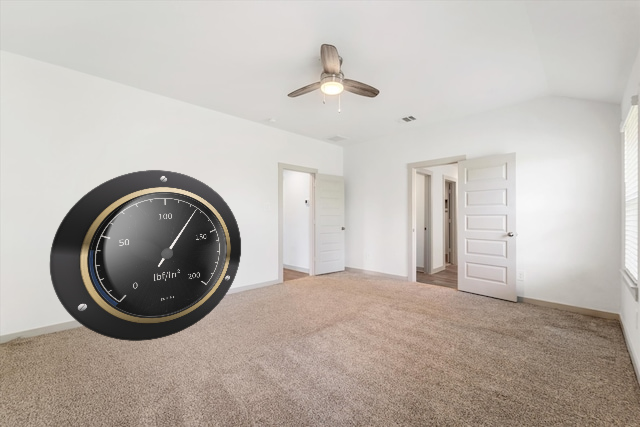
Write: 125 psi
